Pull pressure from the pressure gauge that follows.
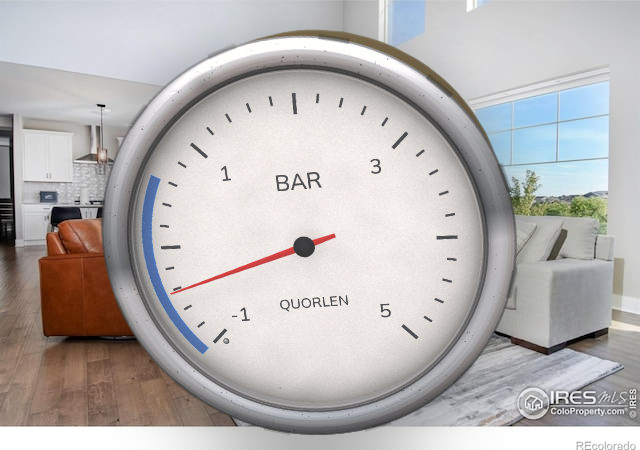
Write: -0.4 bar
